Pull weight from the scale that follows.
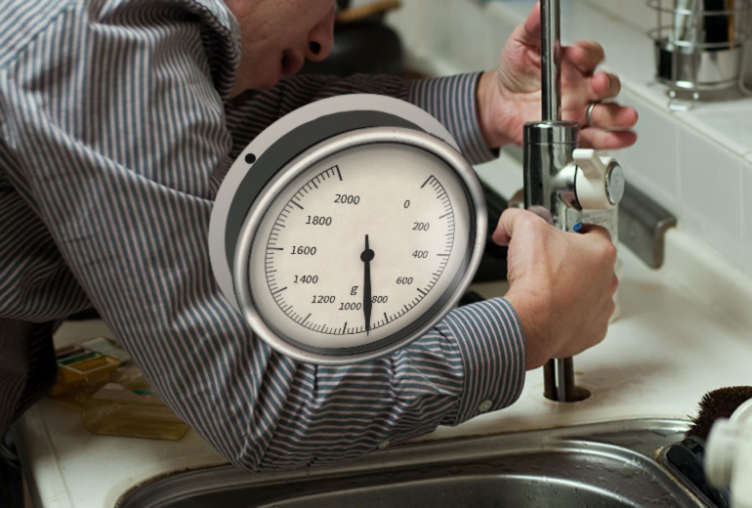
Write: 900 g
